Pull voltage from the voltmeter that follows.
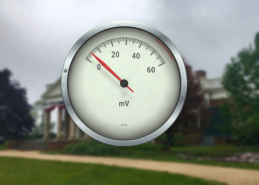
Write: 5 mV
